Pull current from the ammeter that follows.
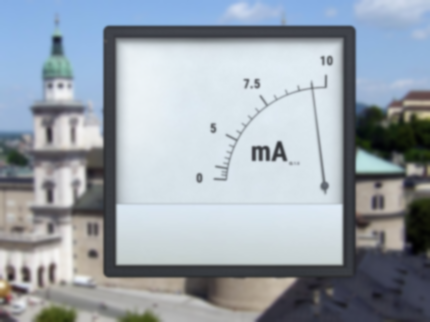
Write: 9.5 mA
